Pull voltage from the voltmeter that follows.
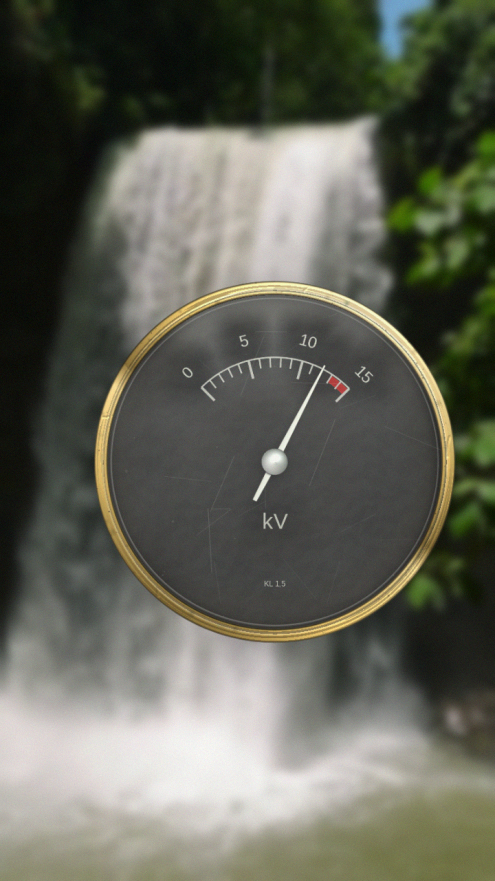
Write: 12 kV
